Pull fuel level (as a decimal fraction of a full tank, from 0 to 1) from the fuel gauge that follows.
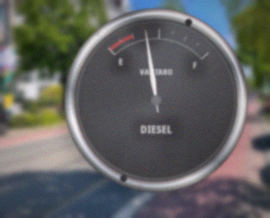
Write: 0.375
